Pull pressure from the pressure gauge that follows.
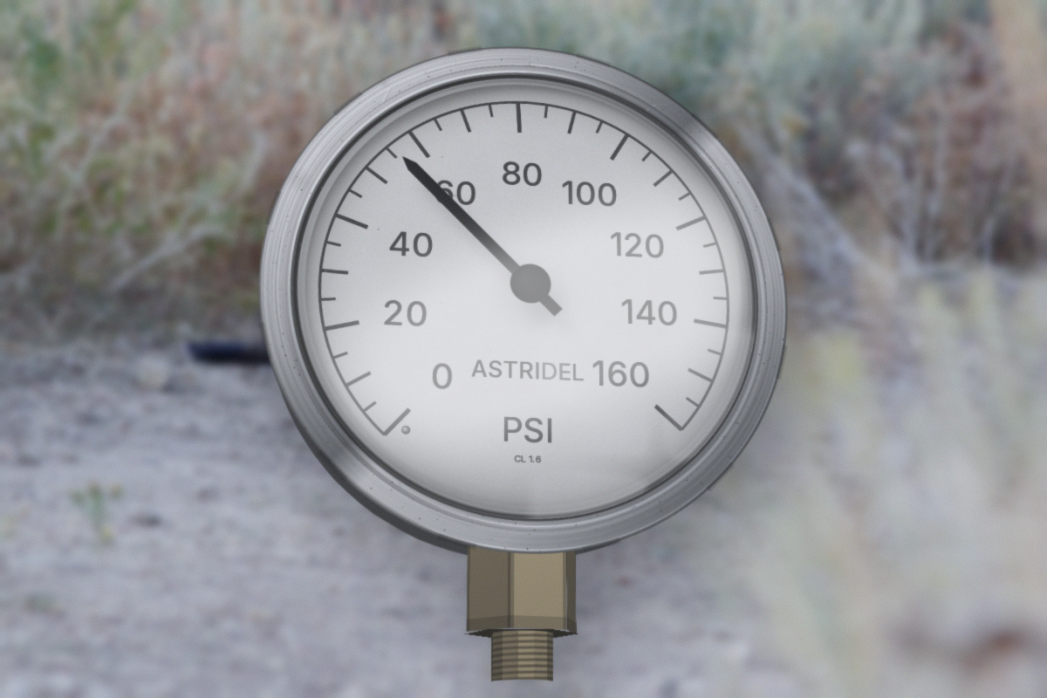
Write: 55 psi
